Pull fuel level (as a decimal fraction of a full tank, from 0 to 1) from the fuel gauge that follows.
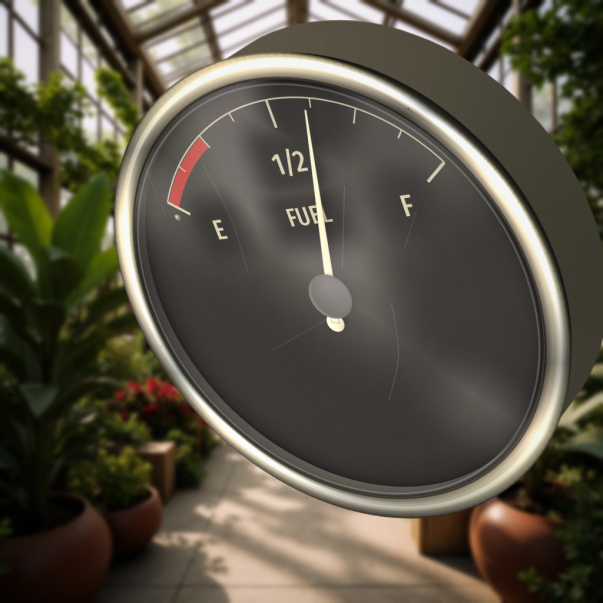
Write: 0.625
